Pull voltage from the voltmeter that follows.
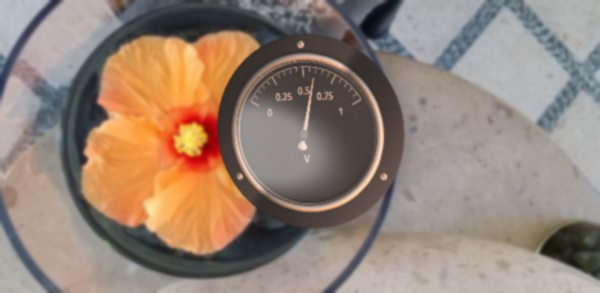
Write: 0.6 V
